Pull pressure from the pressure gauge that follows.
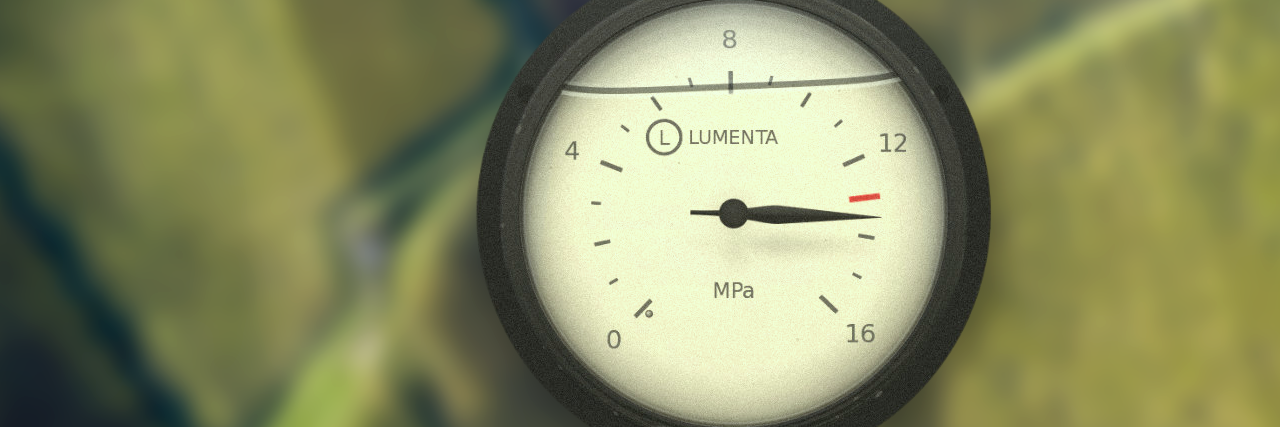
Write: 13.5 MPa
